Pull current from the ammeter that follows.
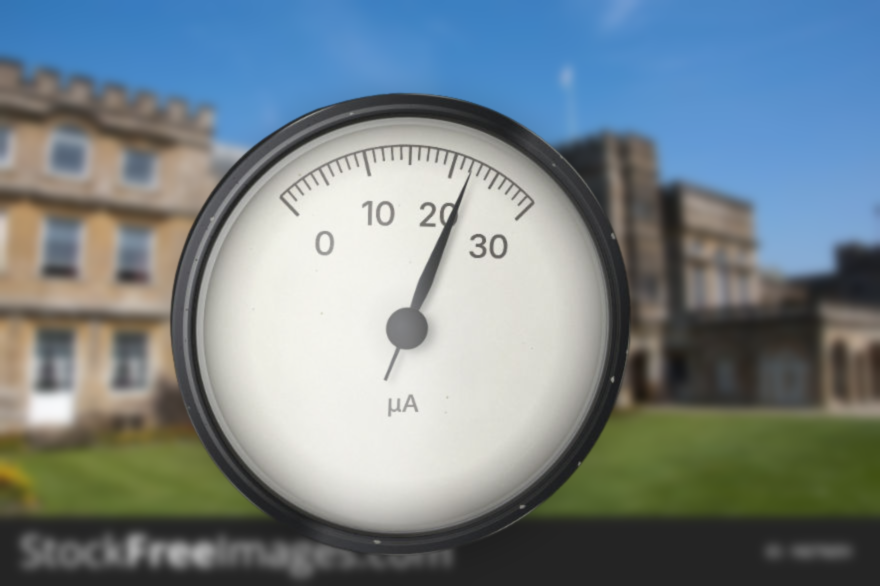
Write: 22 µA
